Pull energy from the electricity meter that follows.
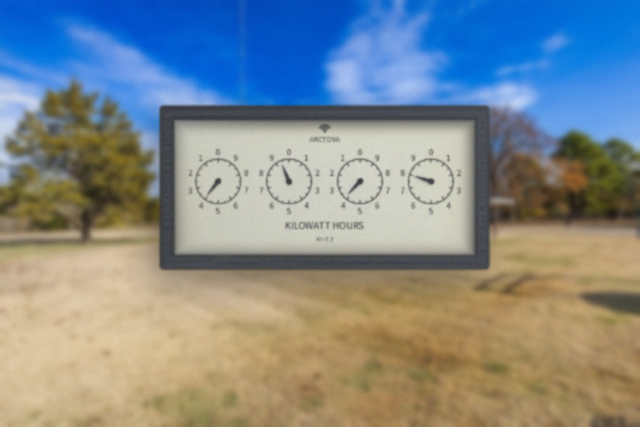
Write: 3938 kWh
